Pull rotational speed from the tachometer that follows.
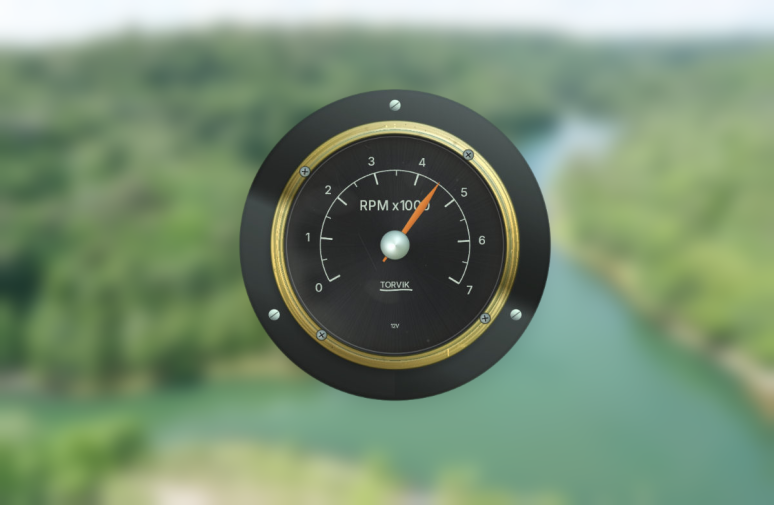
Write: 4500 rpm
